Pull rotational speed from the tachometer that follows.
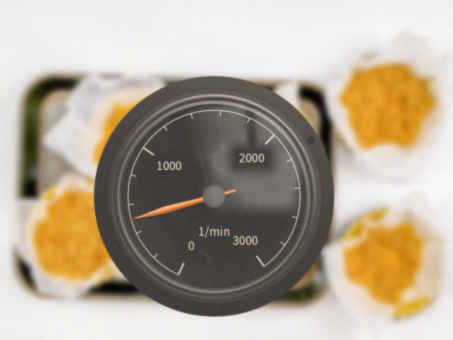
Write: 500 rpm
